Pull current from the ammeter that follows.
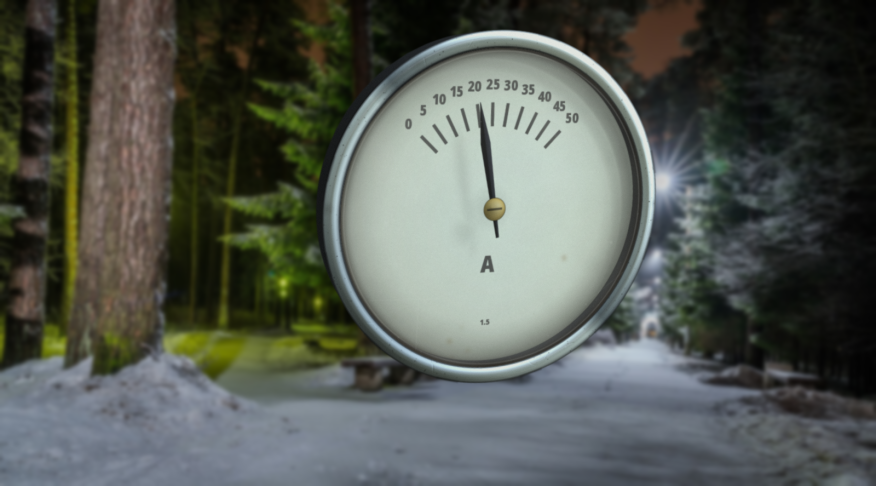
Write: 20 A
